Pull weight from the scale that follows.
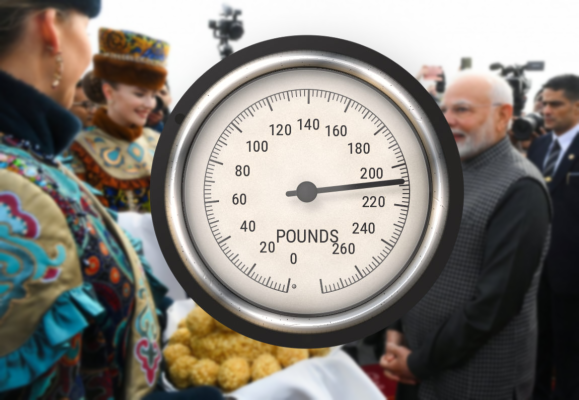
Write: 208 lb
